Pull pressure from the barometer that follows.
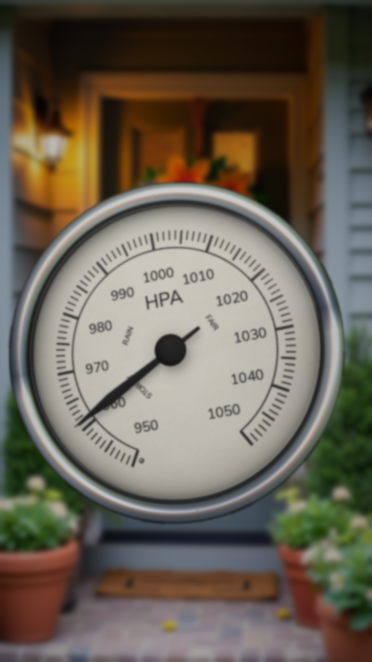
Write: 961 hPa
